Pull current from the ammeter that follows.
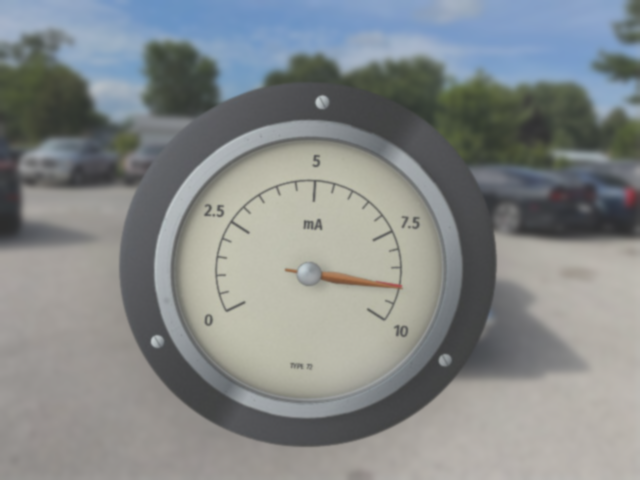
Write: 9 mA
